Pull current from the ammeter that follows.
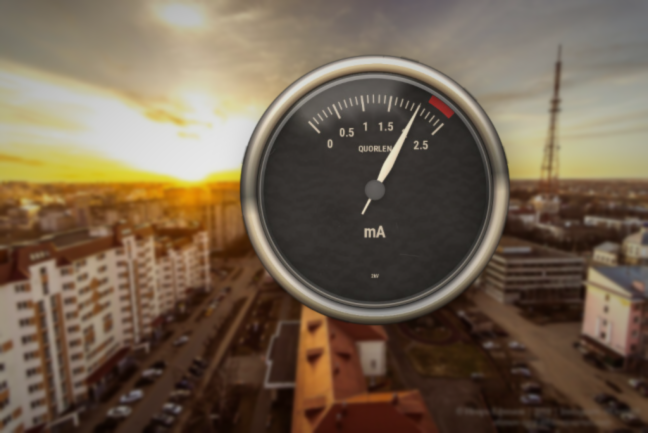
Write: 2 mA
